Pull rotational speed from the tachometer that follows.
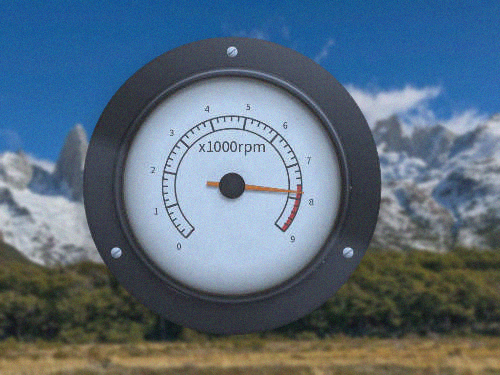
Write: 7800 rpm
